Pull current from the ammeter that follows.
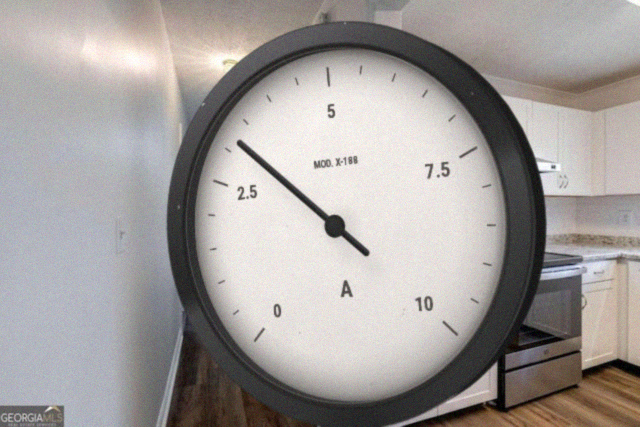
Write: 3.25 A
